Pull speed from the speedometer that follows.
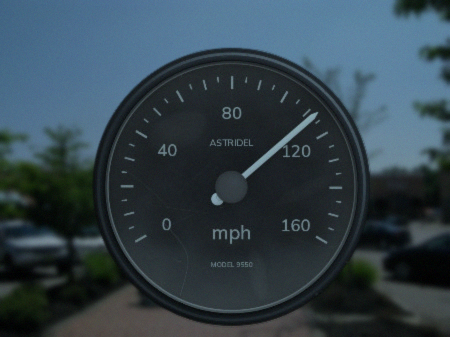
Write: 112.5 mph
